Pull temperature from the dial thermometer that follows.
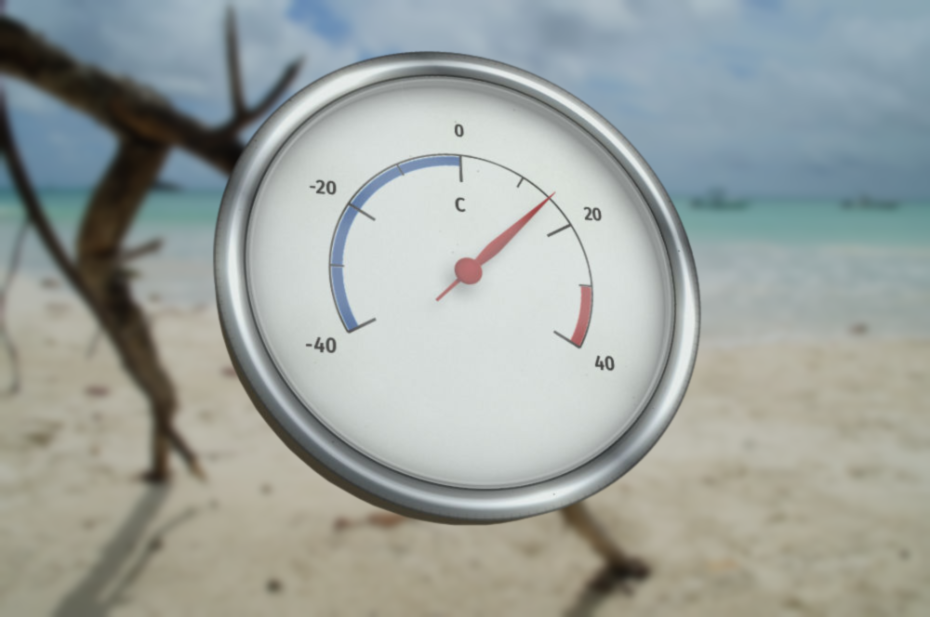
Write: 15 °C
